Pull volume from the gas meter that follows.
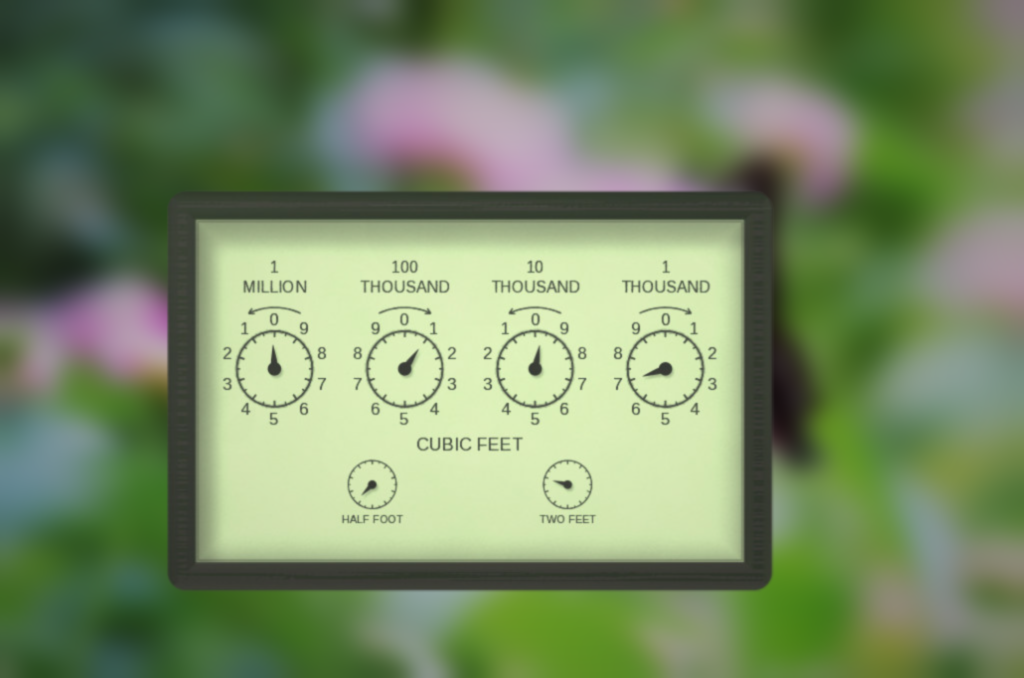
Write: 9700 ft³
